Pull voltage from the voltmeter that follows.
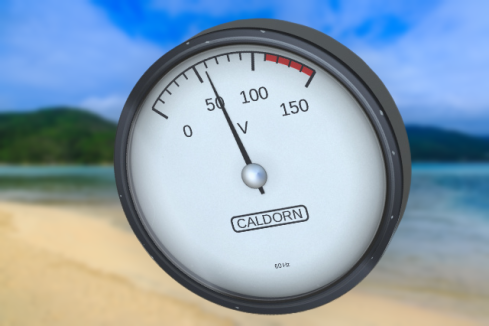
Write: 60 V
